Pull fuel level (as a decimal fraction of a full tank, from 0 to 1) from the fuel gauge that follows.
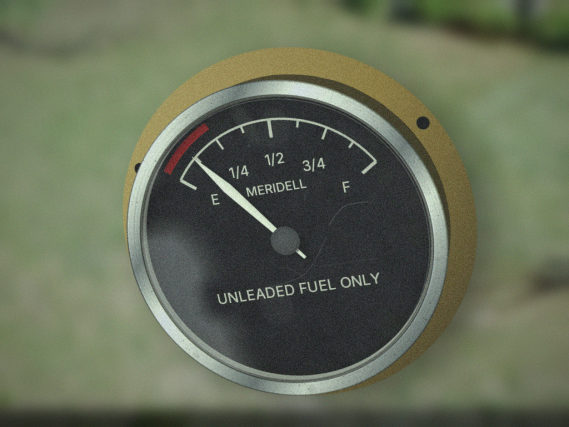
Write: 0.125
